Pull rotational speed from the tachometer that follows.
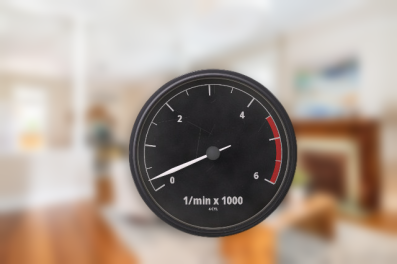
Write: 250 rpm
